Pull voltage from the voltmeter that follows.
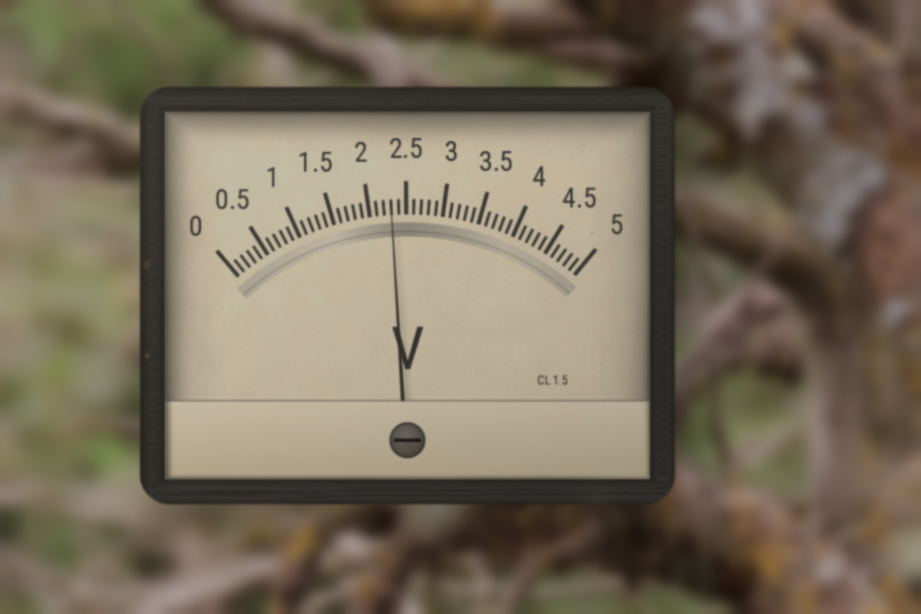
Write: 2.3 V
